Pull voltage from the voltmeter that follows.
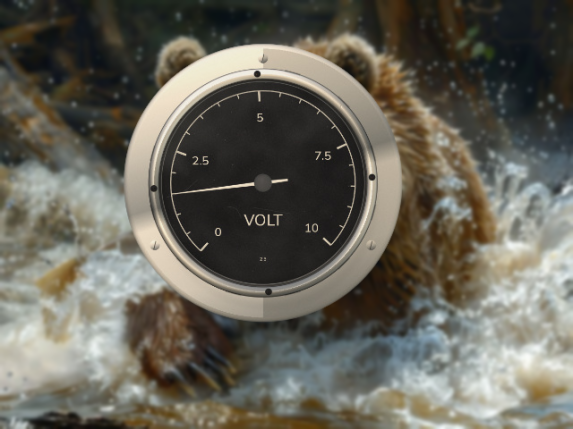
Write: 1.5 V
